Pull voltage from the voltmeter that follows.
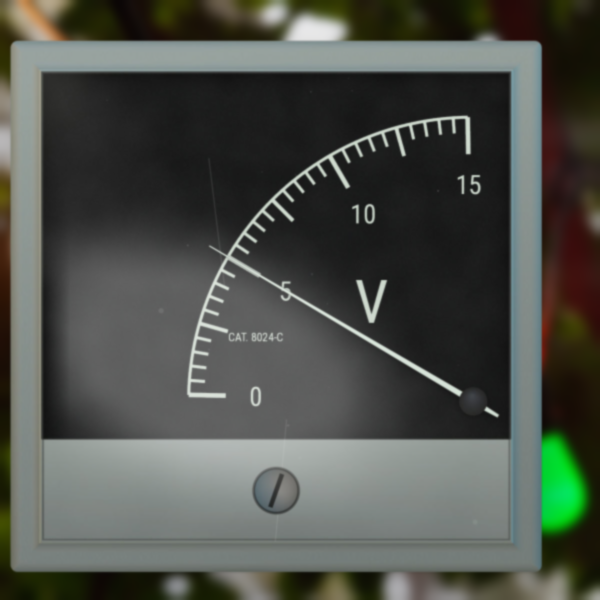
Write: 5 V
